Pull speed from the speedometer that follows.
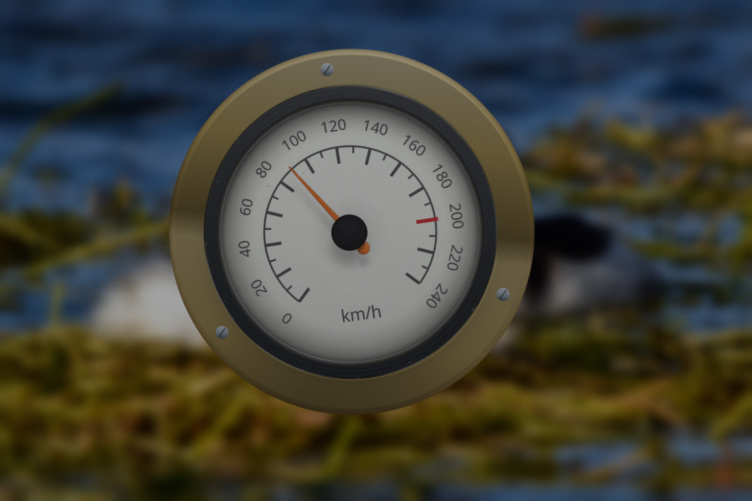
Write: 90 km/h
